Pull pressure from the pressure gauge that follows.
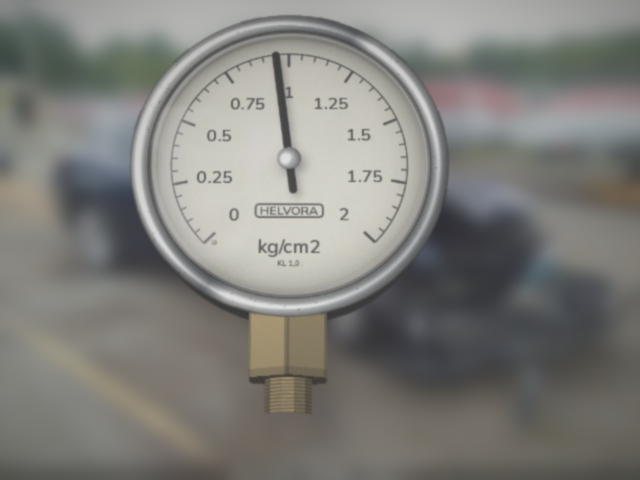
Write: 0.95 kg/cm²
